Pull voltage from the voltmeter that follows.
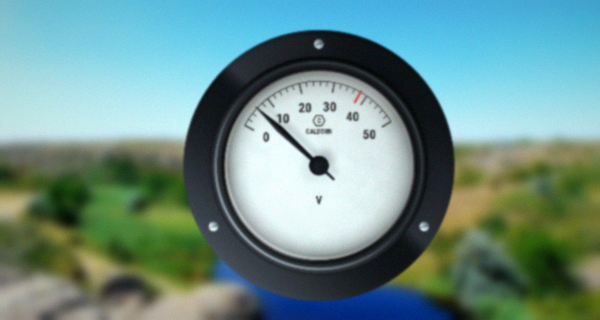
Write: 6 V
